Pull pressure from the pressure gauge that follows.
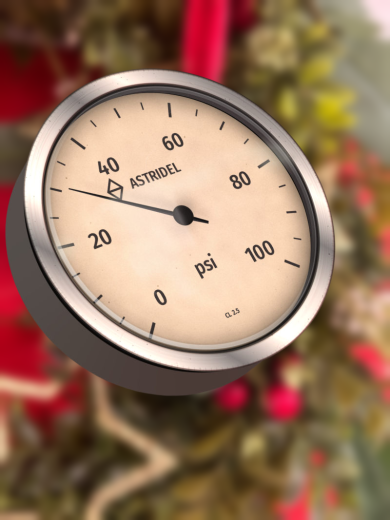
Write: 30 psi
